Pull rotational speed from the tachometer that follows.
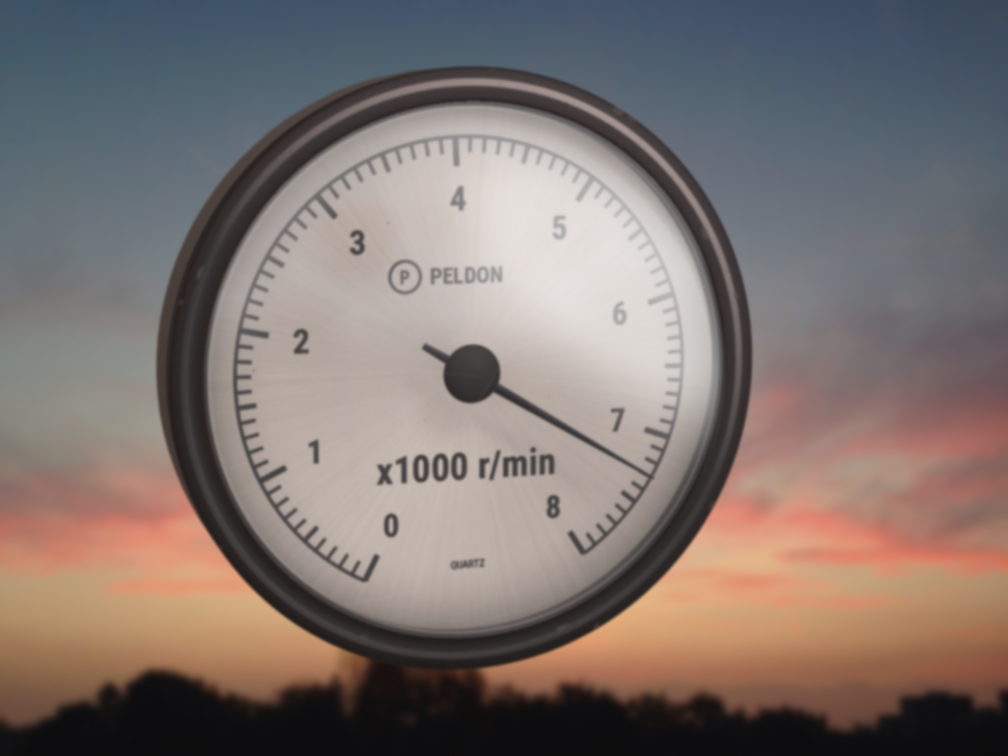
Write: 7300 rpm
